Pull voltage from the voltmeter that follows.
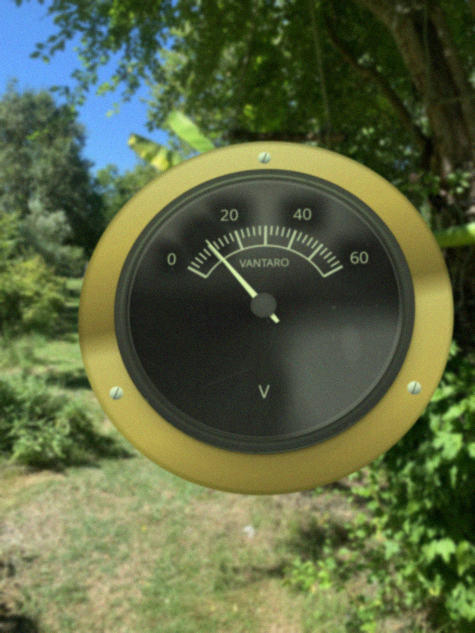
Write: 10 V
